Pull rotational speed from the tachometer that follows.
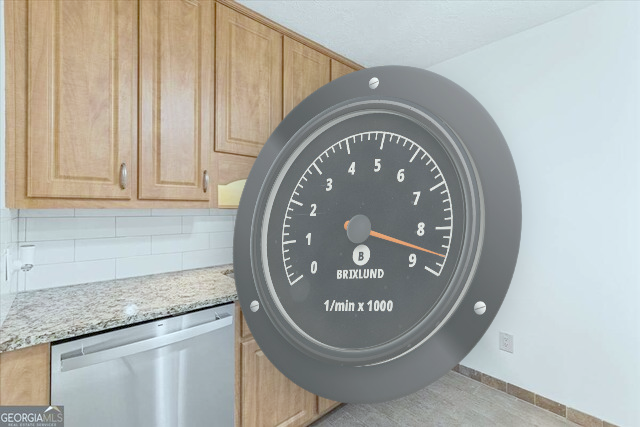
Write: 8600 rpm
